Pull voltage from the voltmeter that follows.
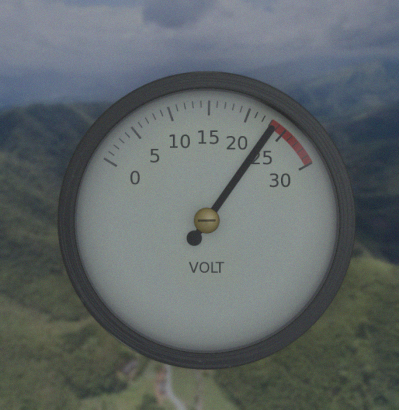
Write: 23.5 V
